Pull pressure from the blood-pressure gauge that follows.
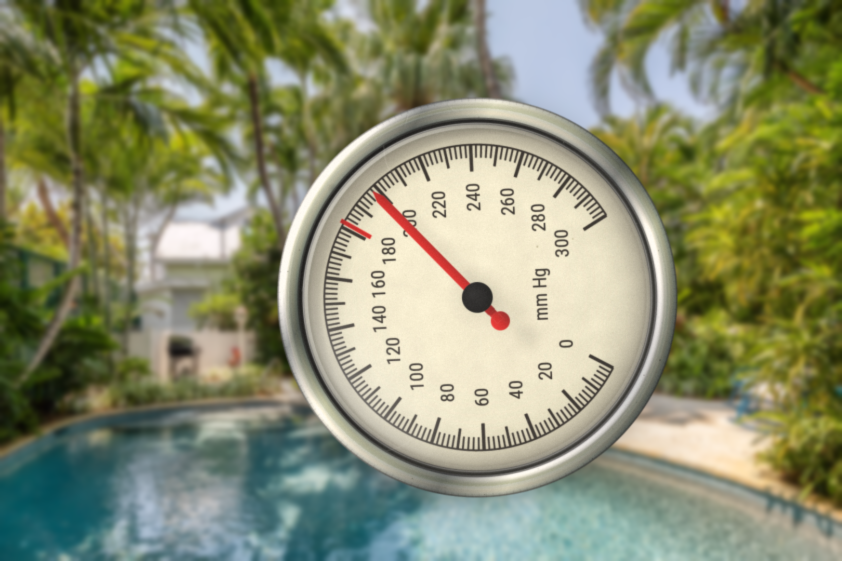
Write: 198 mmHg
